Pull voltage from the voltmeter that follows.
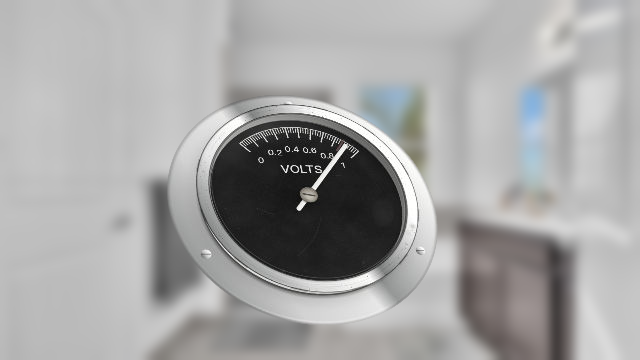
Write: 0.9 V
